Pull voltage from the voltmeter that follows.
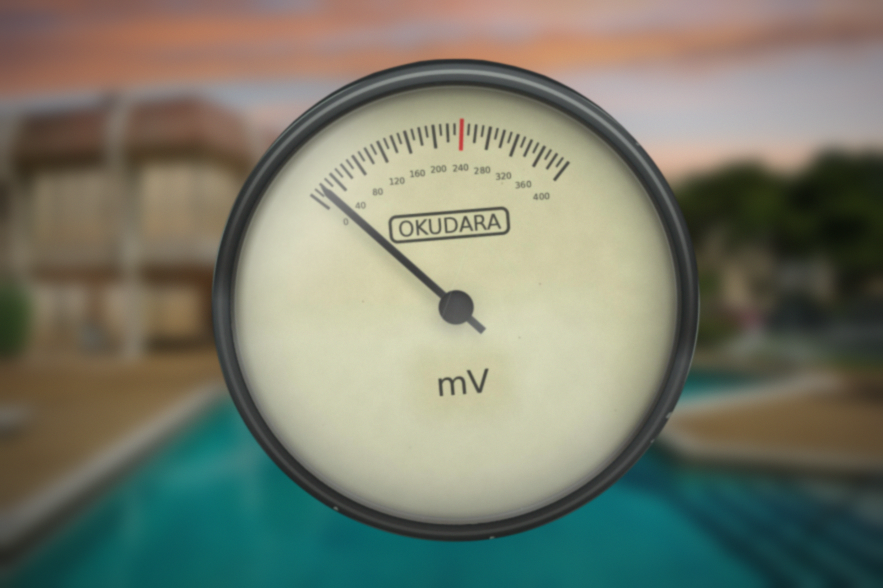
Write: 20 mV
